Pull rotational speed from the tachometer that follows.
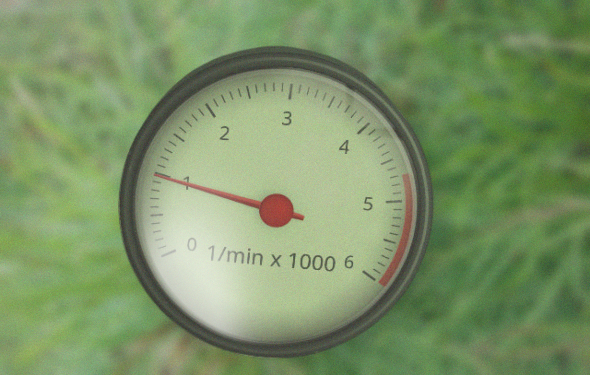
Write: 1000 rpm
